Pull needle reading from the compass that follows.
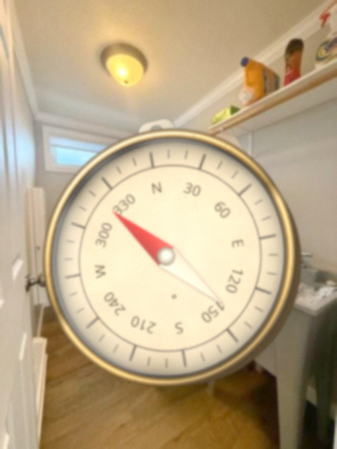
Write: 320 °
